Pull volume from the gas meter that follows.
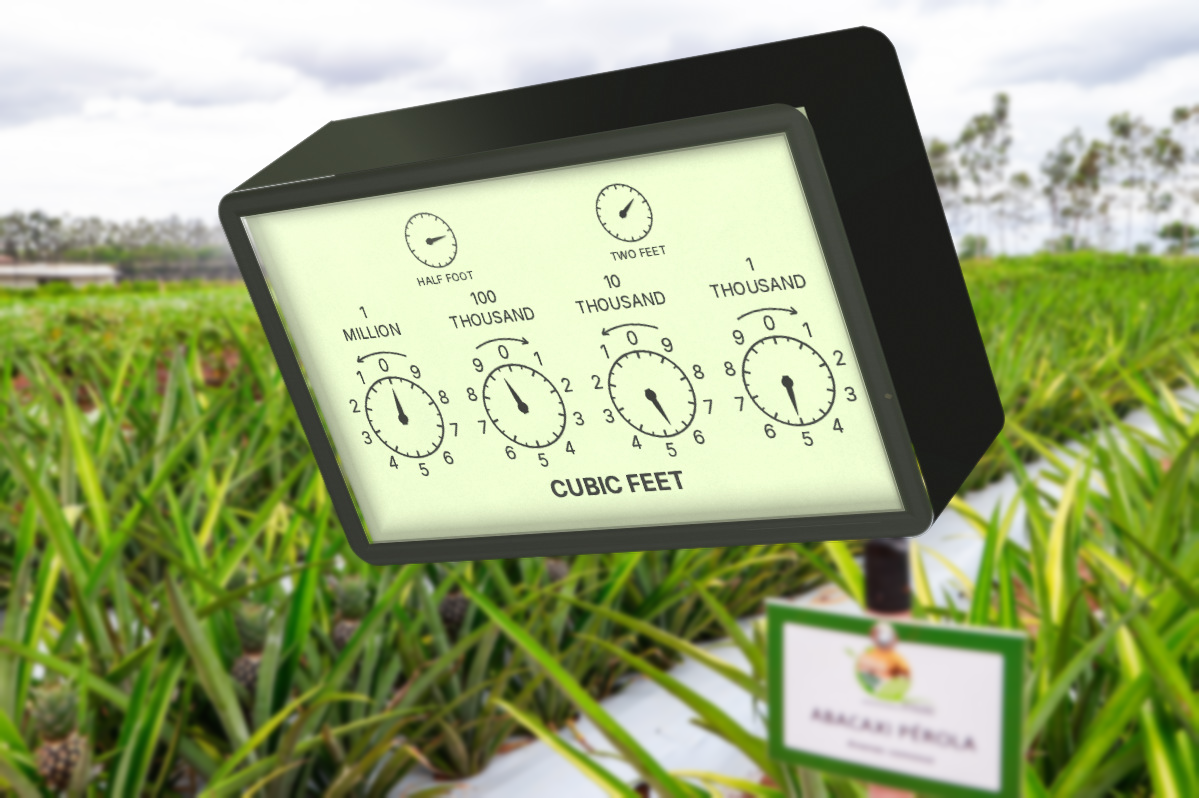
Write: 995500 ft³
